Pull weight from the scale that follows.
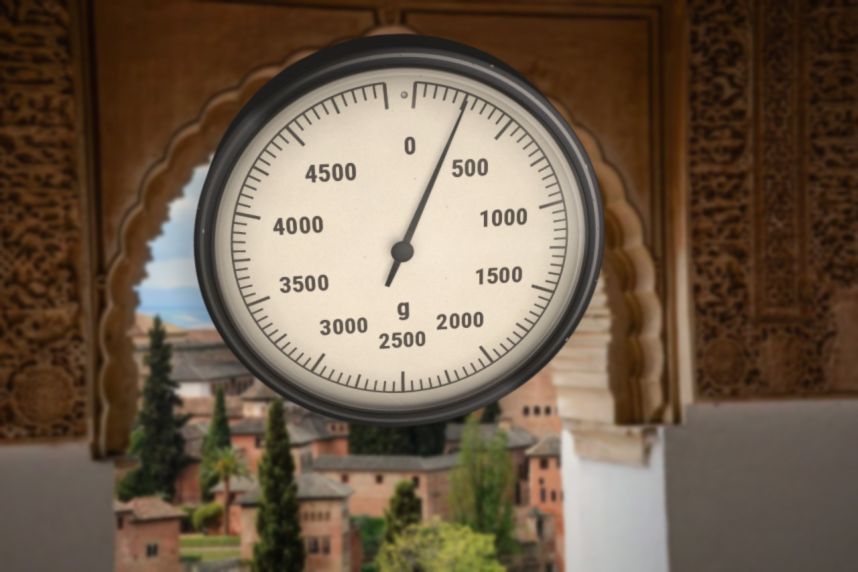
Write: 250 g
